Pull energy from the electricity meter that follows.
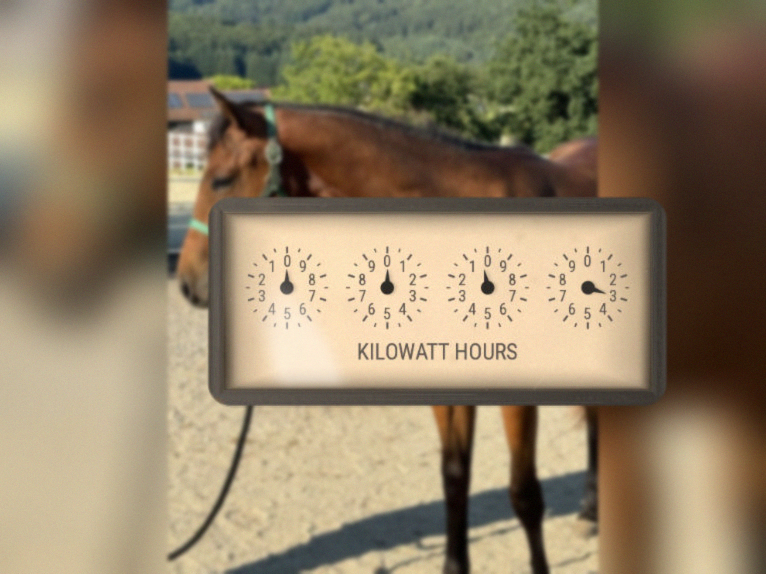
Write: 3 kWh
